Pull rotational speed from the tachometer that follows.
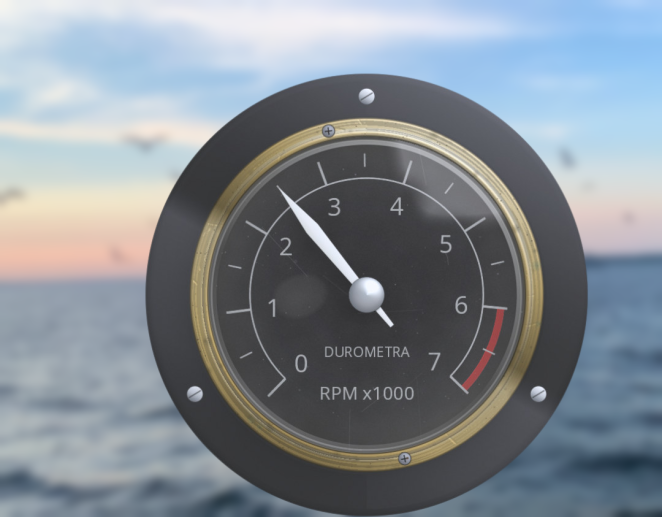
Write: 2500 rpm
